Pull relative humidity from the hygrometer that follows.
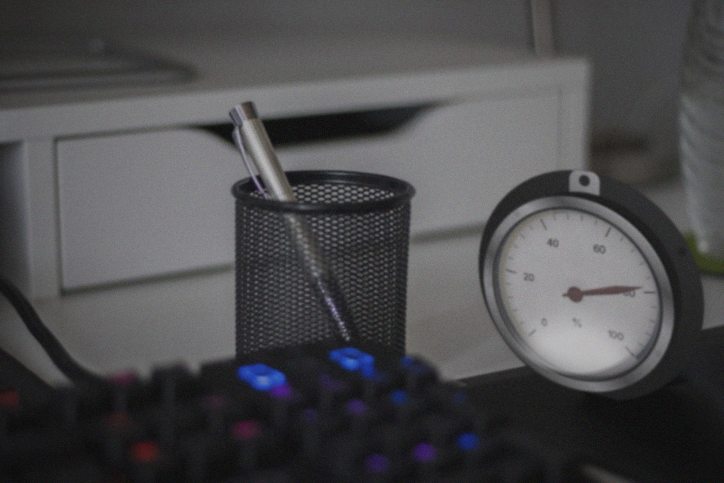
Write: 78 %
